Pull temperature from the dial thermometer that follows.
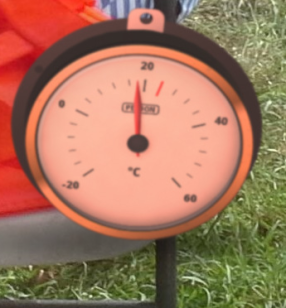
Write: 18 °C
